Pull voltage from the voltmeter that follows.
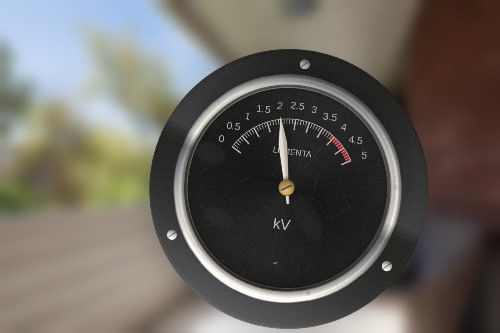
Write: 2 kV
